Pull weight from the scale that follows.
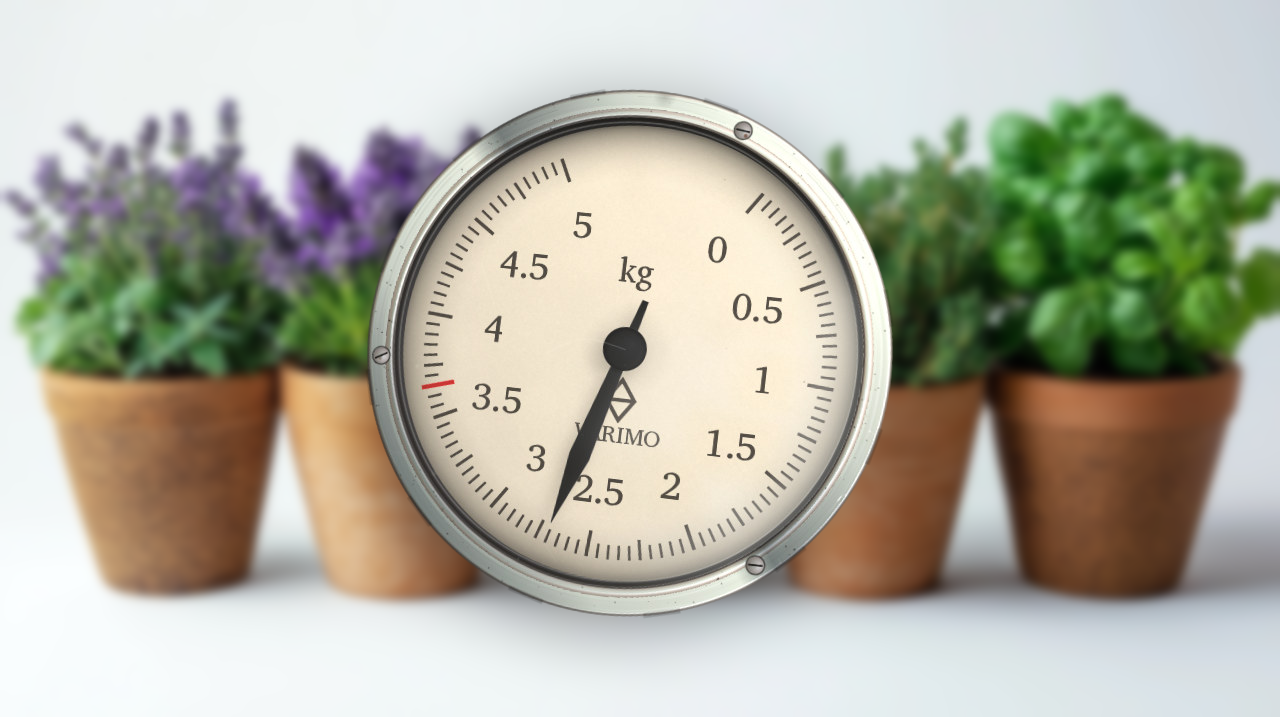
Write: 2.7 kg
